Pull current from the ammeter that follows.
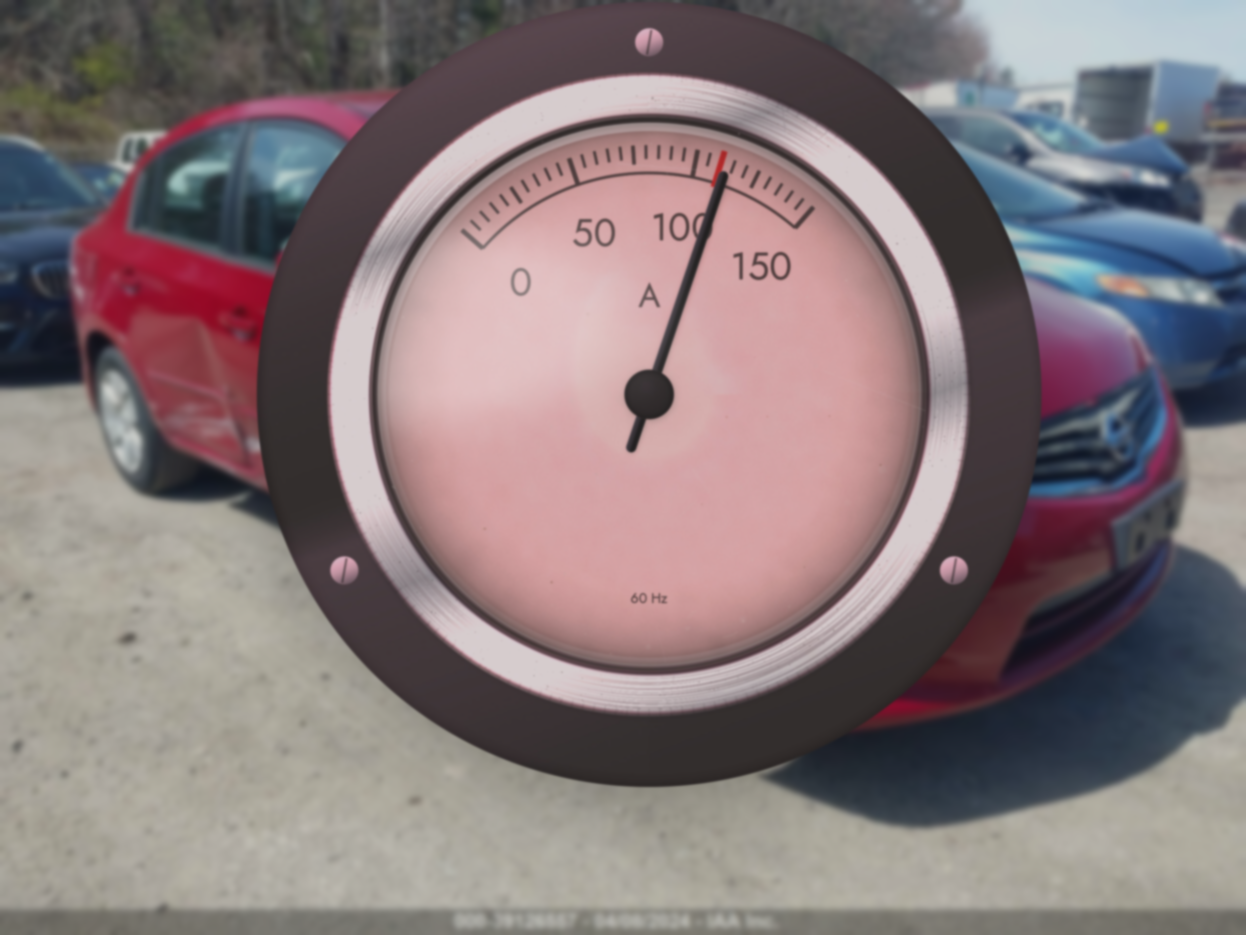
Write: 112.5 A
